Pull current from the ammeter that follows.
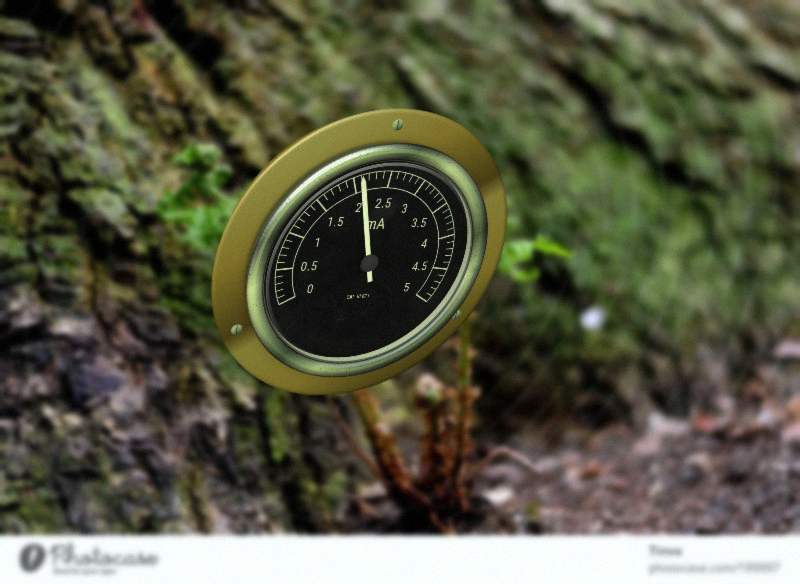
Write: 2.1 mA
